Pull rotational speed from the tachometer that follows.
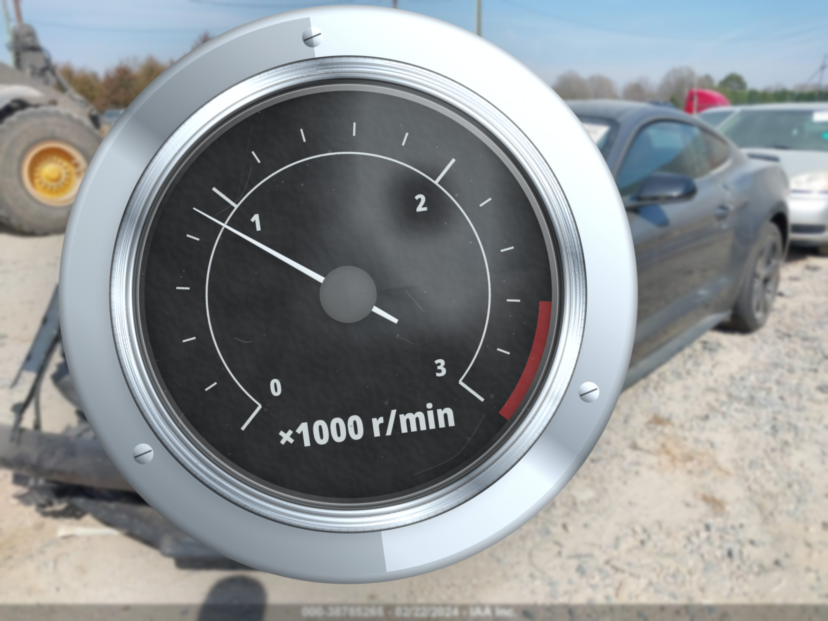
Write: 900 rpm
